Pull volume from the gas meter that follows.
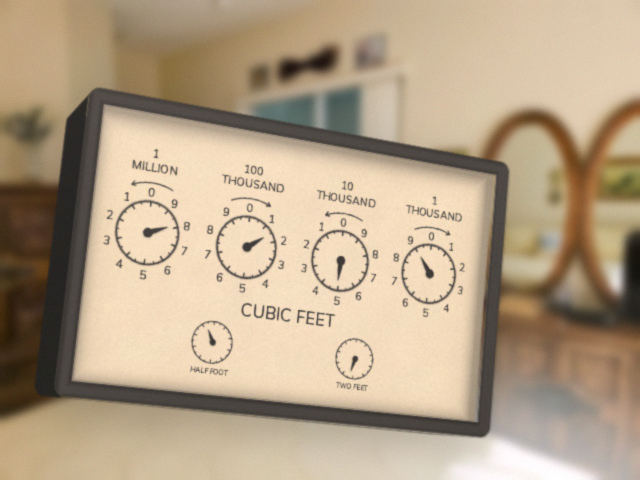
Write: 814900 ft³
